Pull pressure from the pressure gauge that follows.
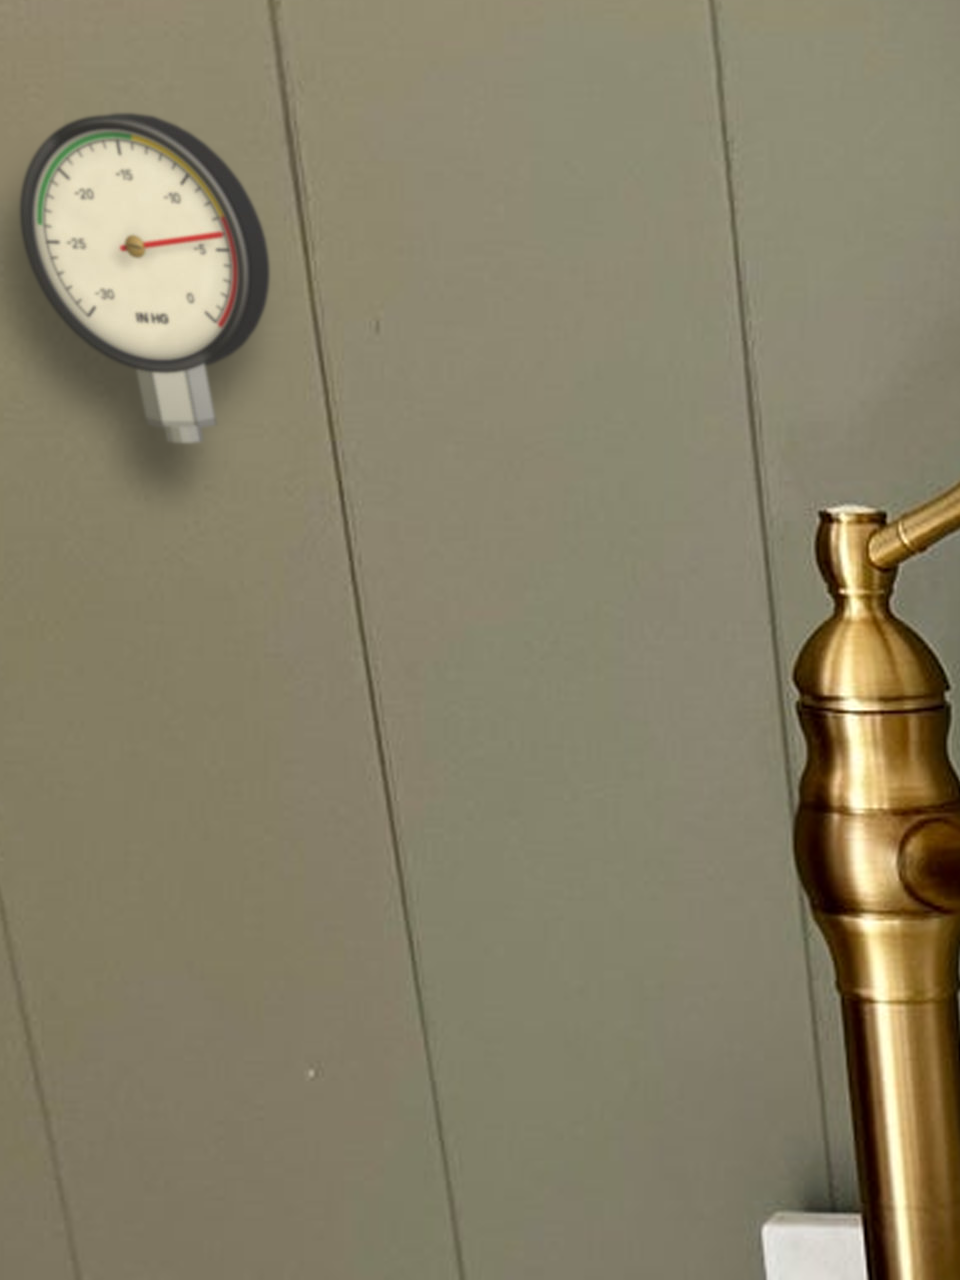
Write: -6 inHg
